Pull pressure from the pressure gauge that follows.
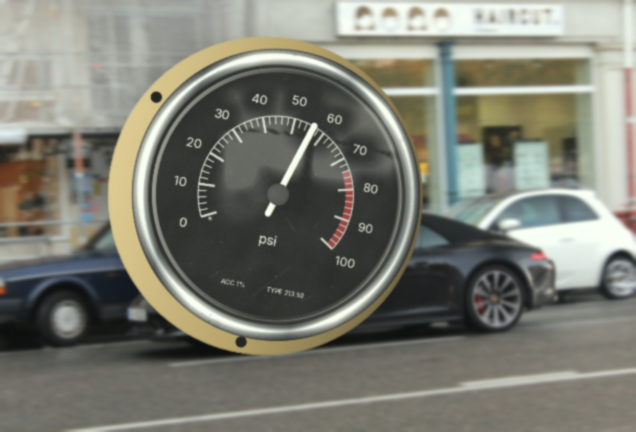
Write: 56 psi
